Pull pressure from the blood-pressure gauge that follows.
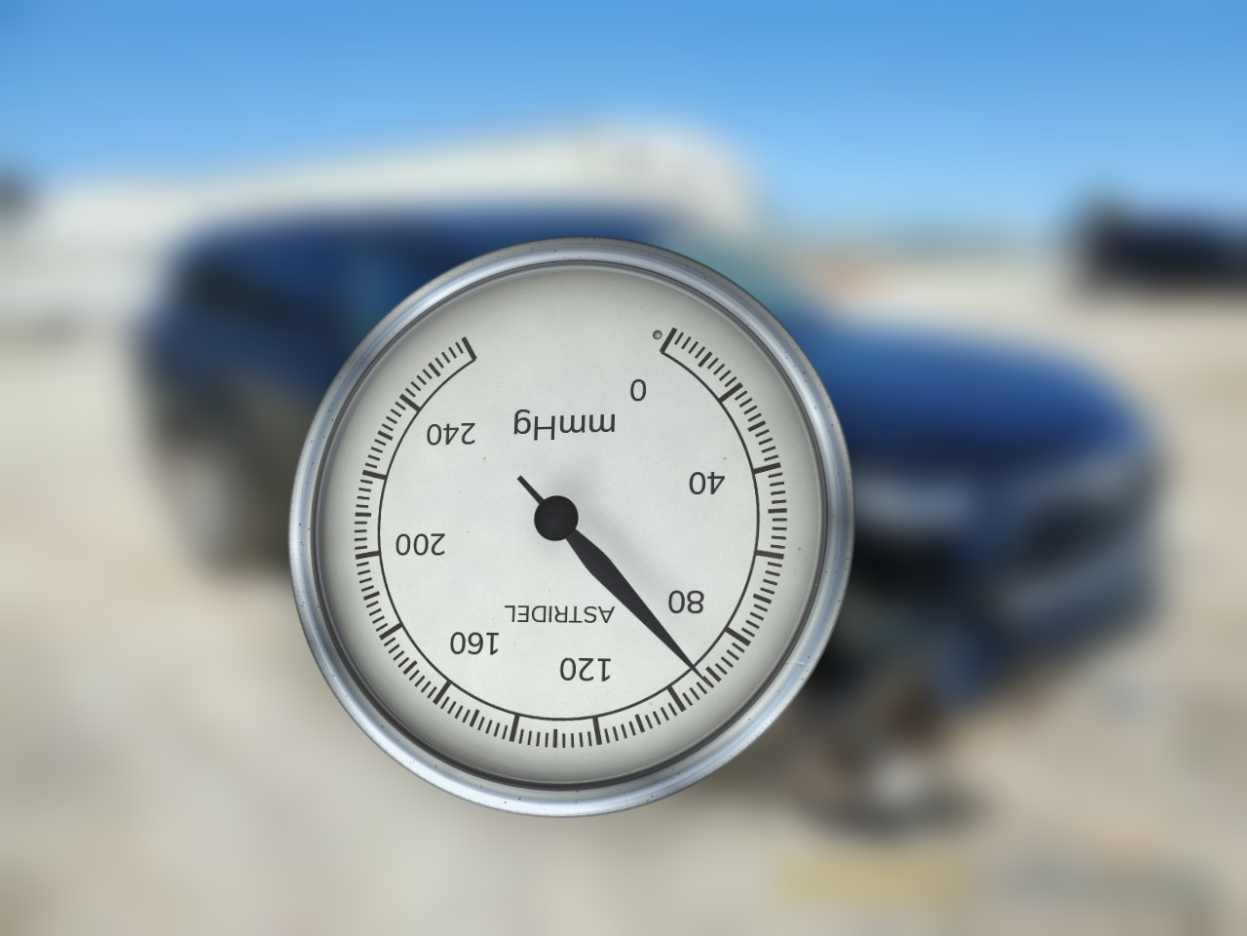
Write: 92 mmHg
